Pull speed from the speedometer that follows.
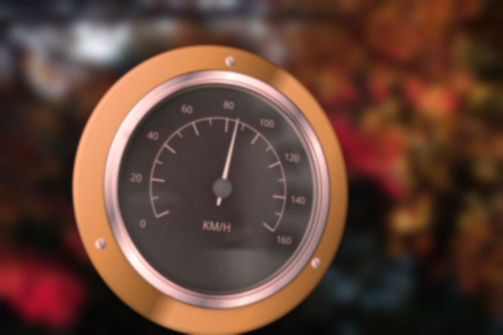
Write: 85 km/h
